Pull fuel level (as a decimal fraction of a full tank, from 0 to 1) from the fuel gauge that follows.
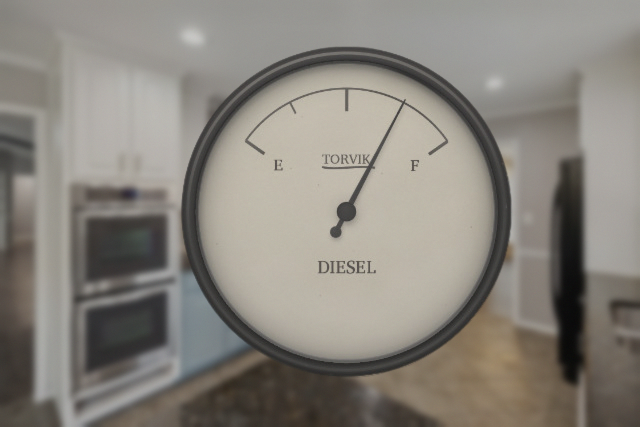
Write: 0.75
